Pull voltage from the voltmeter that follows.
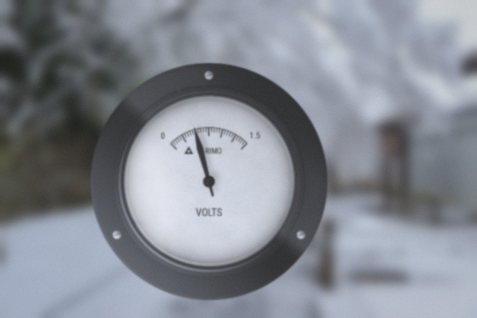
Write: 0.5 V
